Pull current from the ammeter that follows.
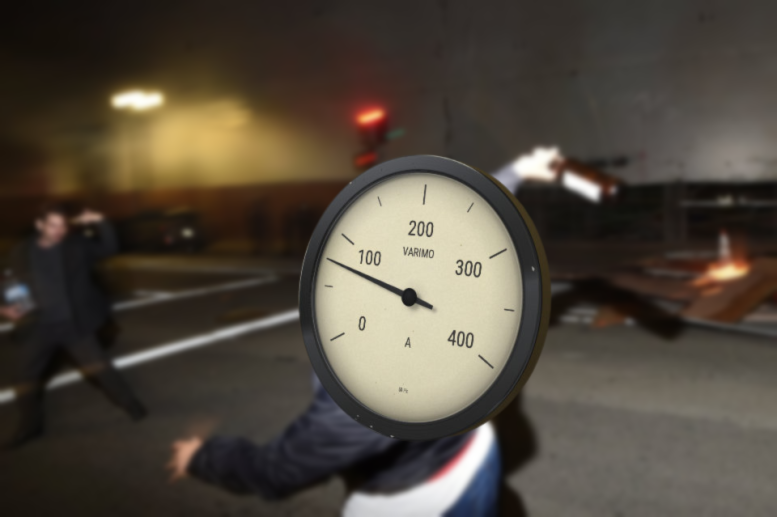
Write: 75 A
